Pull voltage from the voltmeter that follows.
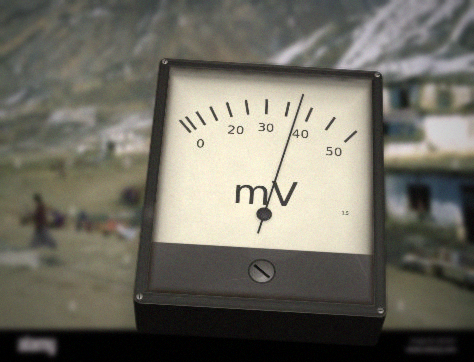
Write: 37.5 mV
